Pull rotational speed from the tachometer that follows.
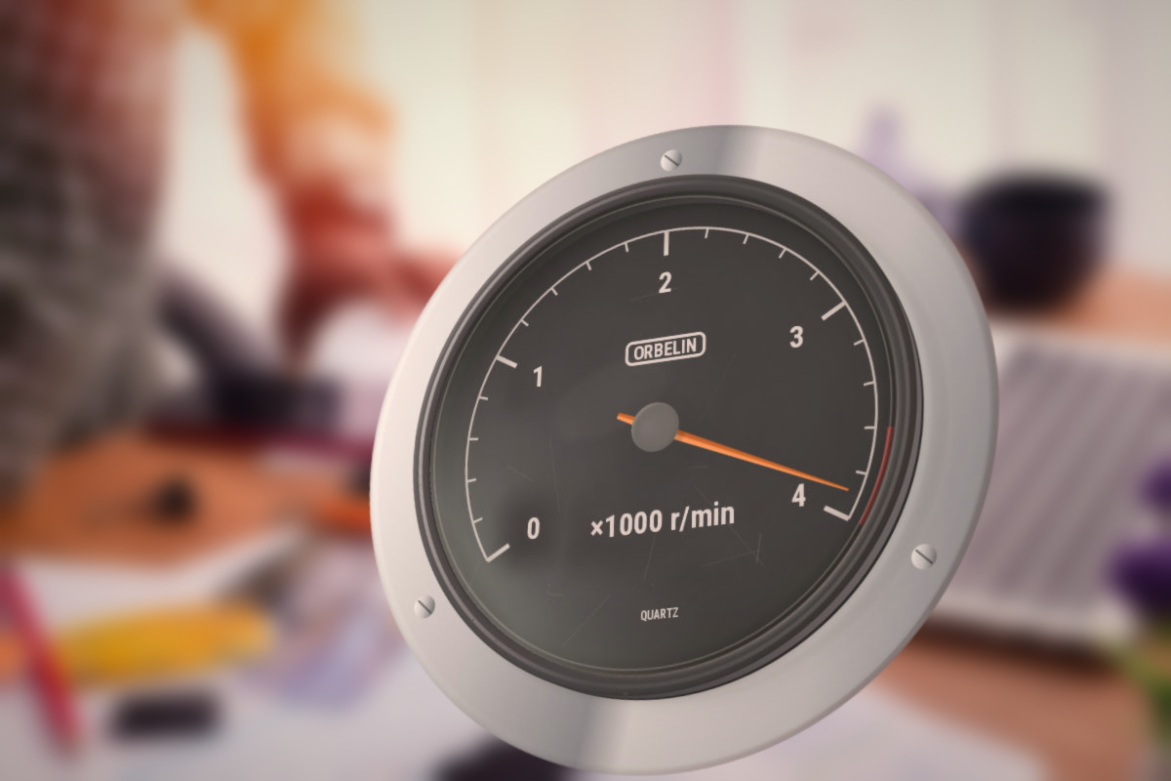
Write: 3900 rpm
